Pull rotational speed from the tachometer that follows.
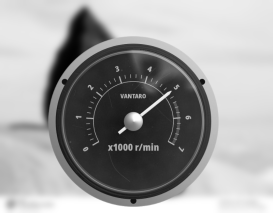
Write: 5000 rpm
